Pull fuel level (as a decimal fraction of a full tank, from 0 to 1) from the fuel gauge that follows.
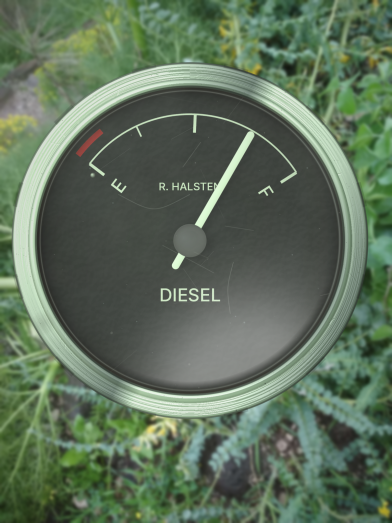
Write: 0.75
